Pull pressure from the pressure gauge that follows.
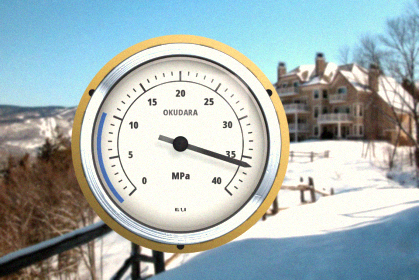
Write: 36 MPa
